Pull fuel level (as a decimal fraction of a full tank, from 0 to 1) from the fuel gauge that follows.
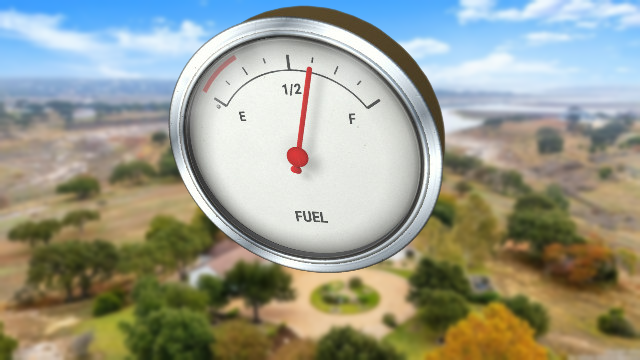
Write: 0.625
